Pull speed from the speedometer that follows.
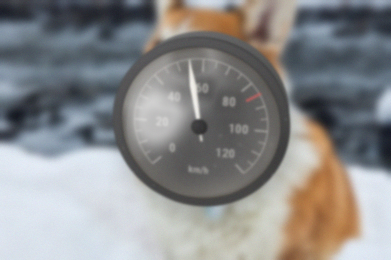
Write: 55 km/h
